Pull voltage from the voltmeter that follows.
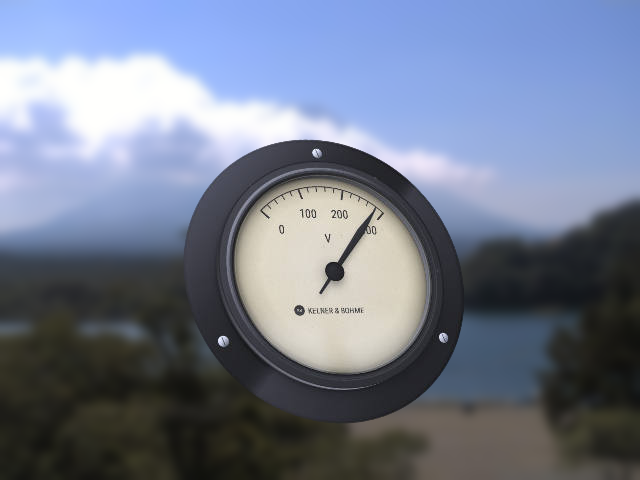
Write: 280 V
